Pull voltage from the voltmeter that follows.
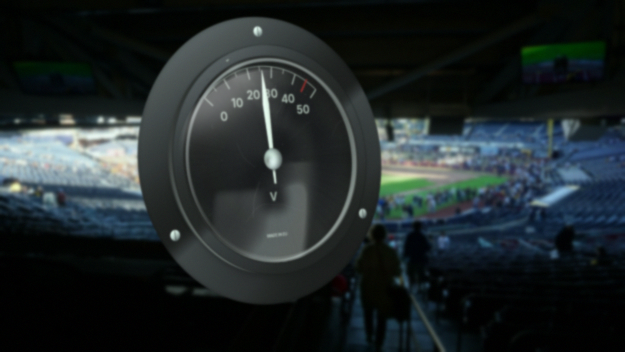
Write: 25 V
